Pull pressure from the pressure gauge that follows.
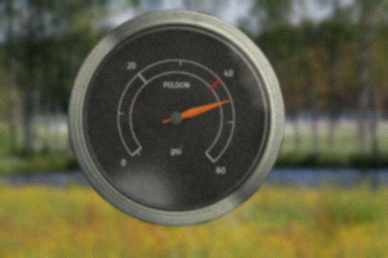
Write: 45 psi
